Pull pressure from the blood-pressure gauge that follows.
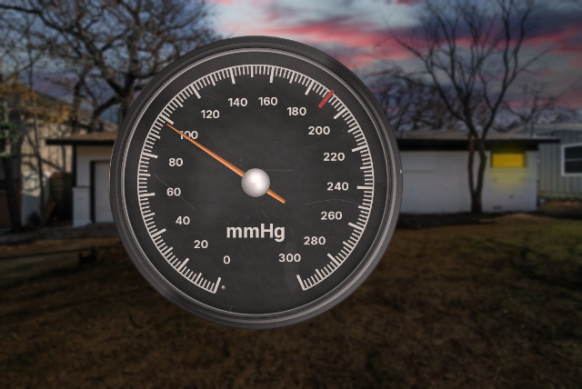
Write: 98 mmHg
